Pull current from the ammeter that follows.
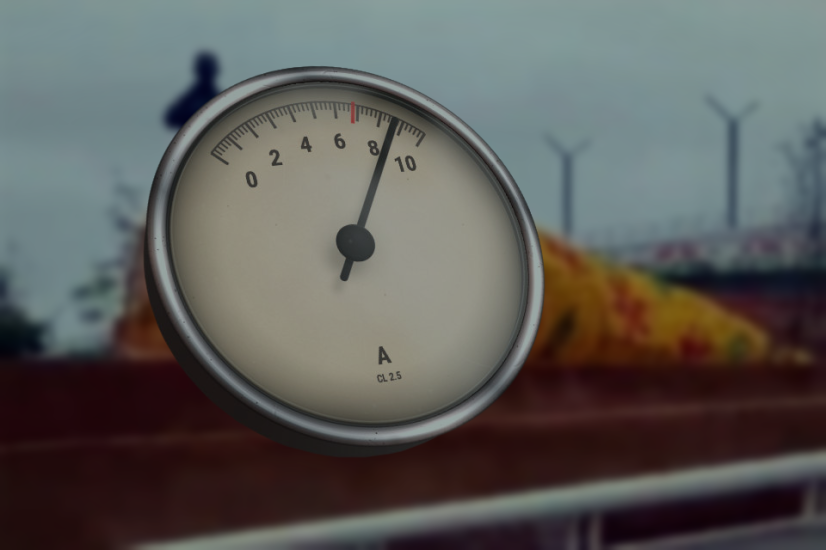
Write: 8.6 A
